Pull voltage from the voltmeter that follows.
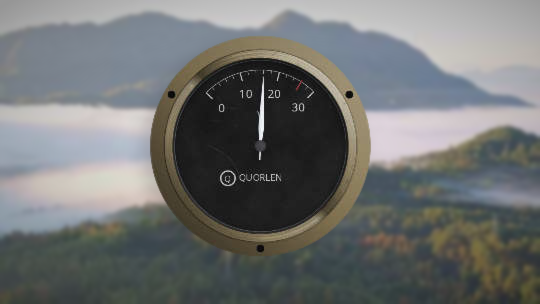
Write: 16 V
